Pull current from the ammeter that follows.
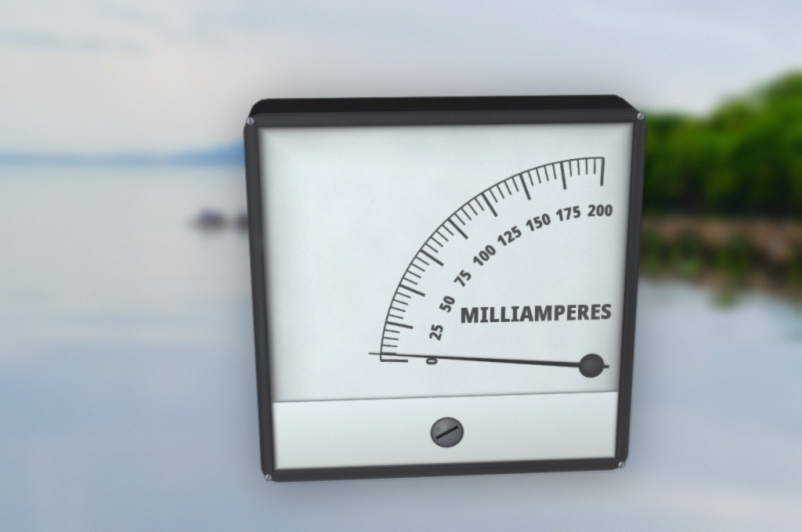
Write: 5 mA
